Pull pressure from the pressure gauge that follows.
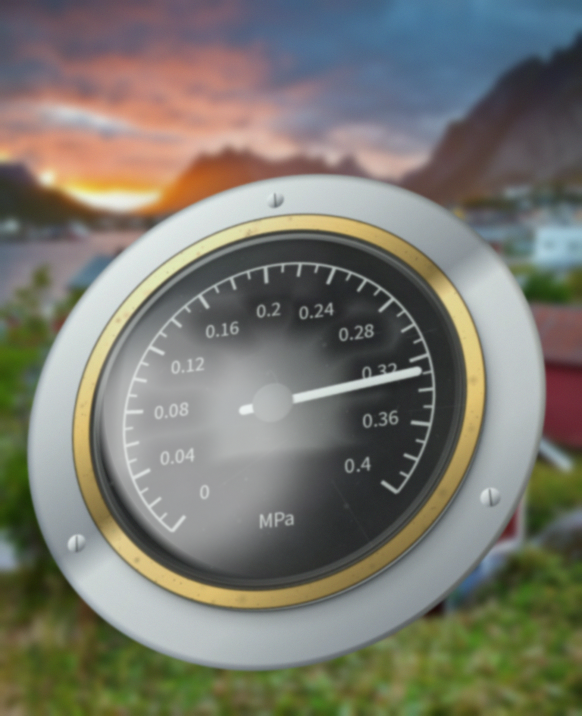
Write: 0.33 MPa
